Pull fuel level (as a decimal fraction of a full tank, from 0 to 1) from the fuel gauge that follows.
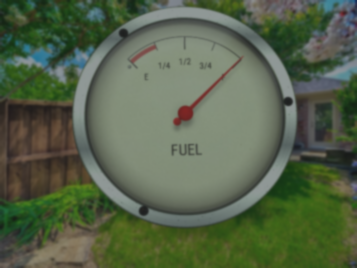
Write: 1
